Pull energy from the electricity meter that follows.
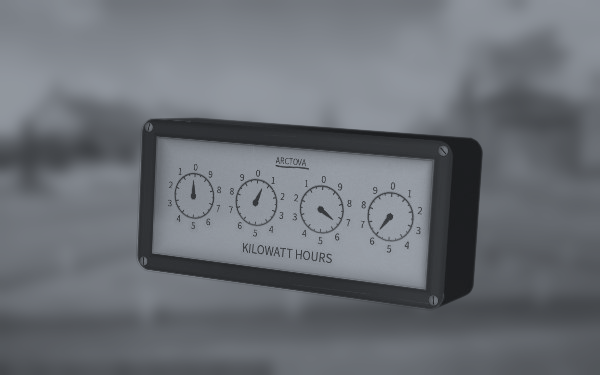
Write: 66 kWh
